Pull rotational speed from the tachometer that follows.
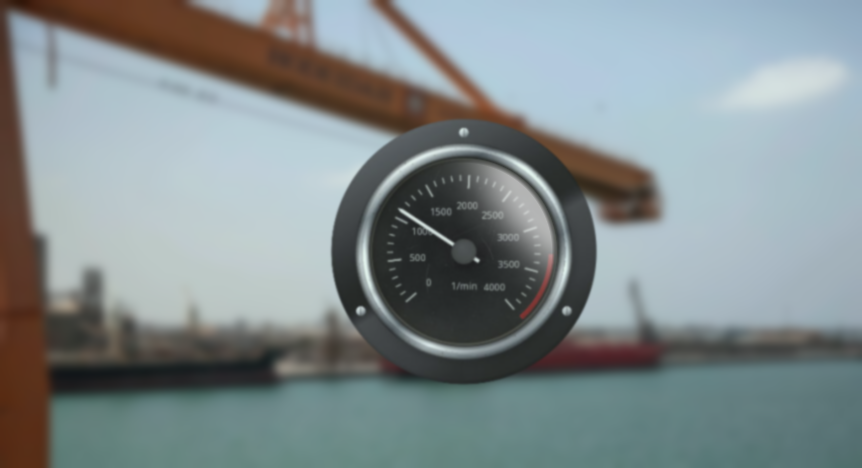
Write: 1100 rpm
